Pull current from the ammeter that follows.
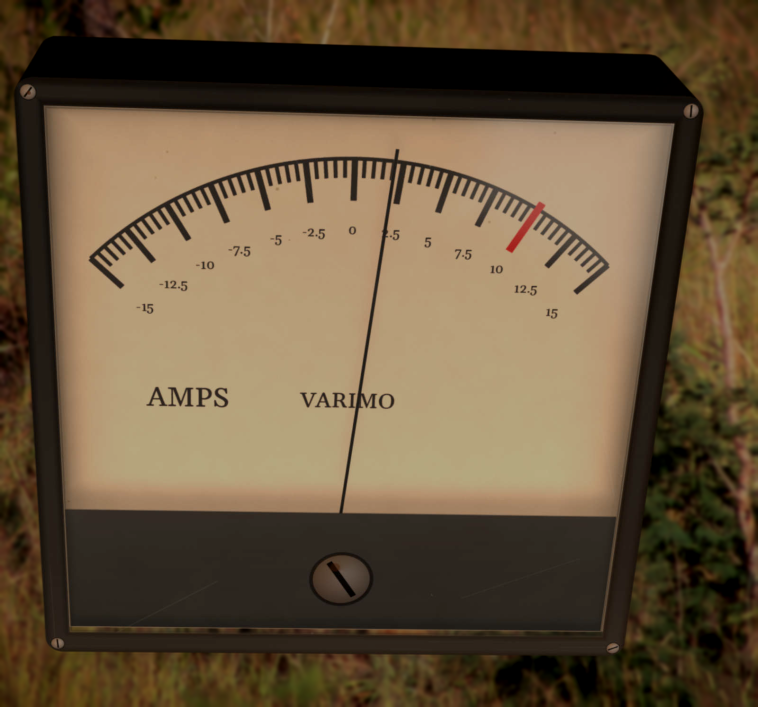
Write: 2 A
